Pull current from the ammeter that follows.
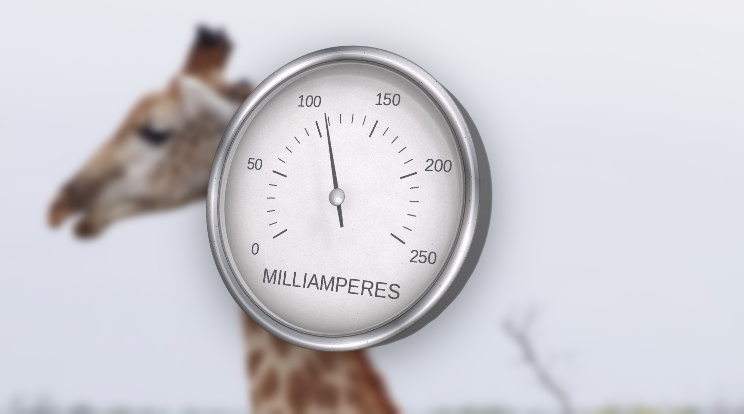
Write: 110 mA
